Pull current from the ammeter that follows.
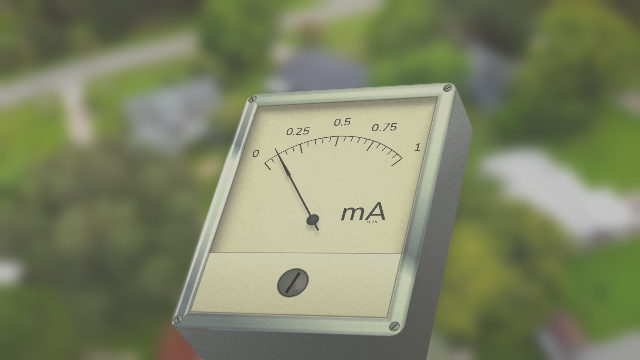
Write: 0.1 mA
